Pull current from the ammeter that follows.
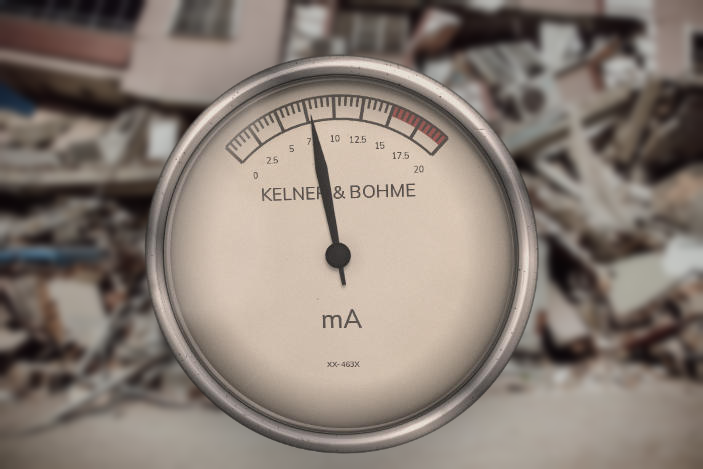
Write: 8 mA
